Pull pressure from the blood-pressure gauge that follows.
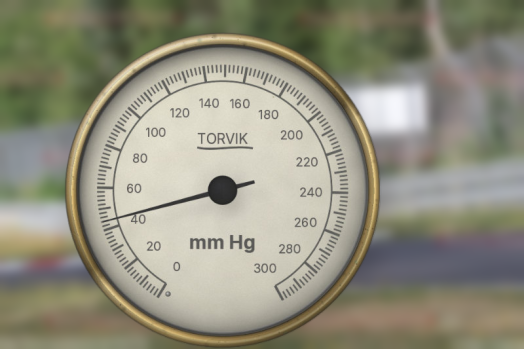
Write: 44 mmHg
